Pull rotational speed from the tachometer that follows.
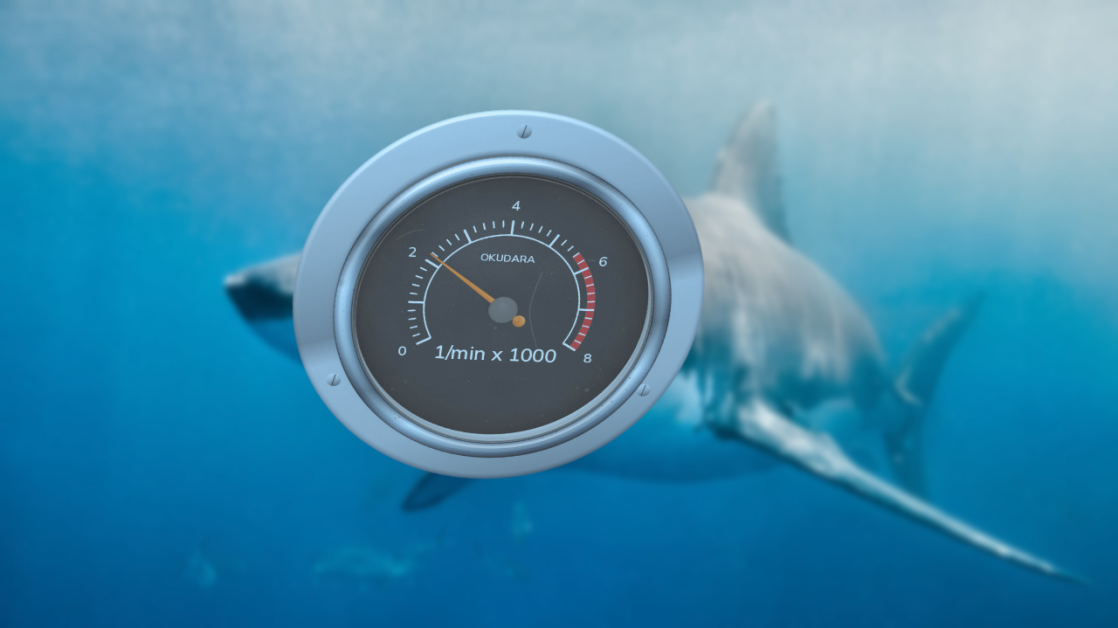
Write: 2200 rpm
